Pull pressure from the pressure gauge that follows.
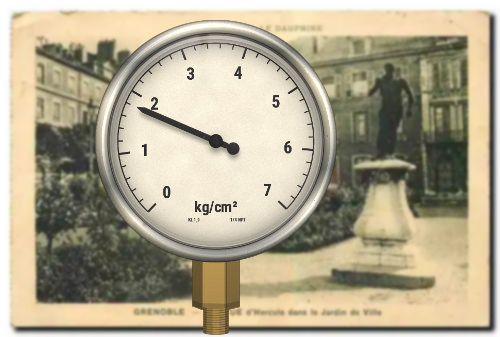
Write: 1.8 kg/cm²
